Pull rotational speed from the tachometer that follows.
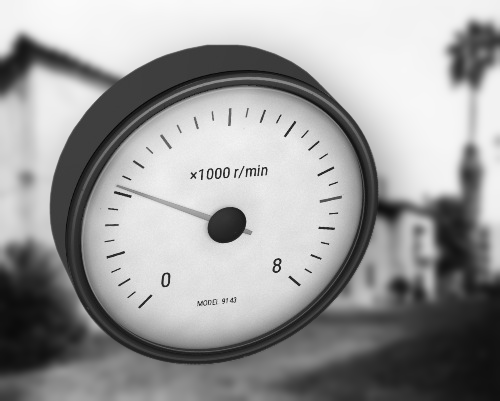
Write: 2125 rpm
